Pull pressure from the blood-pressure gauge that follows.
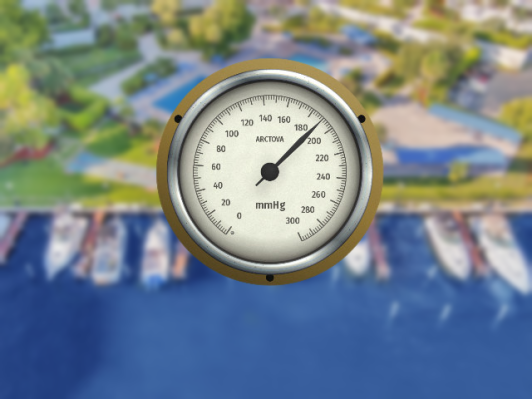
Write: 190 mmHg
